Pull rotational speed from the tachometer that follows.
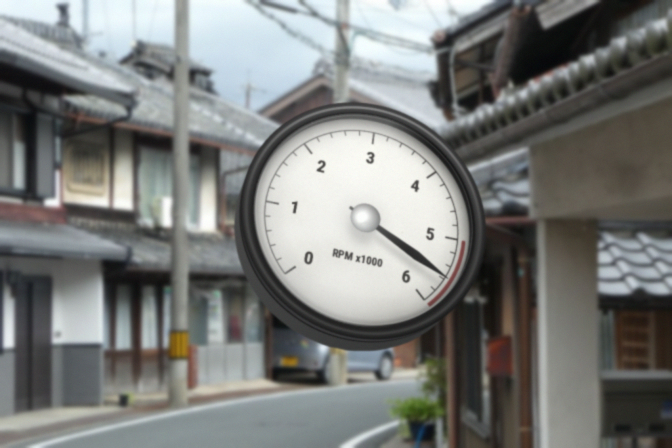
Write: 5600 rpm
